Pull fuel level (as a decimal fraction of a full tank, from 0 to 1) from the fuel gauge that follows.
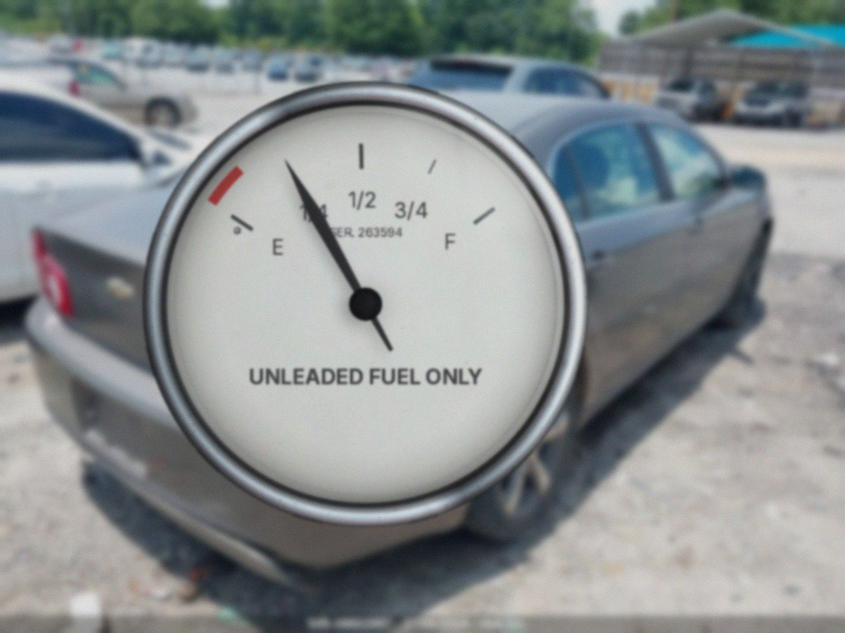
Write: 0.25
